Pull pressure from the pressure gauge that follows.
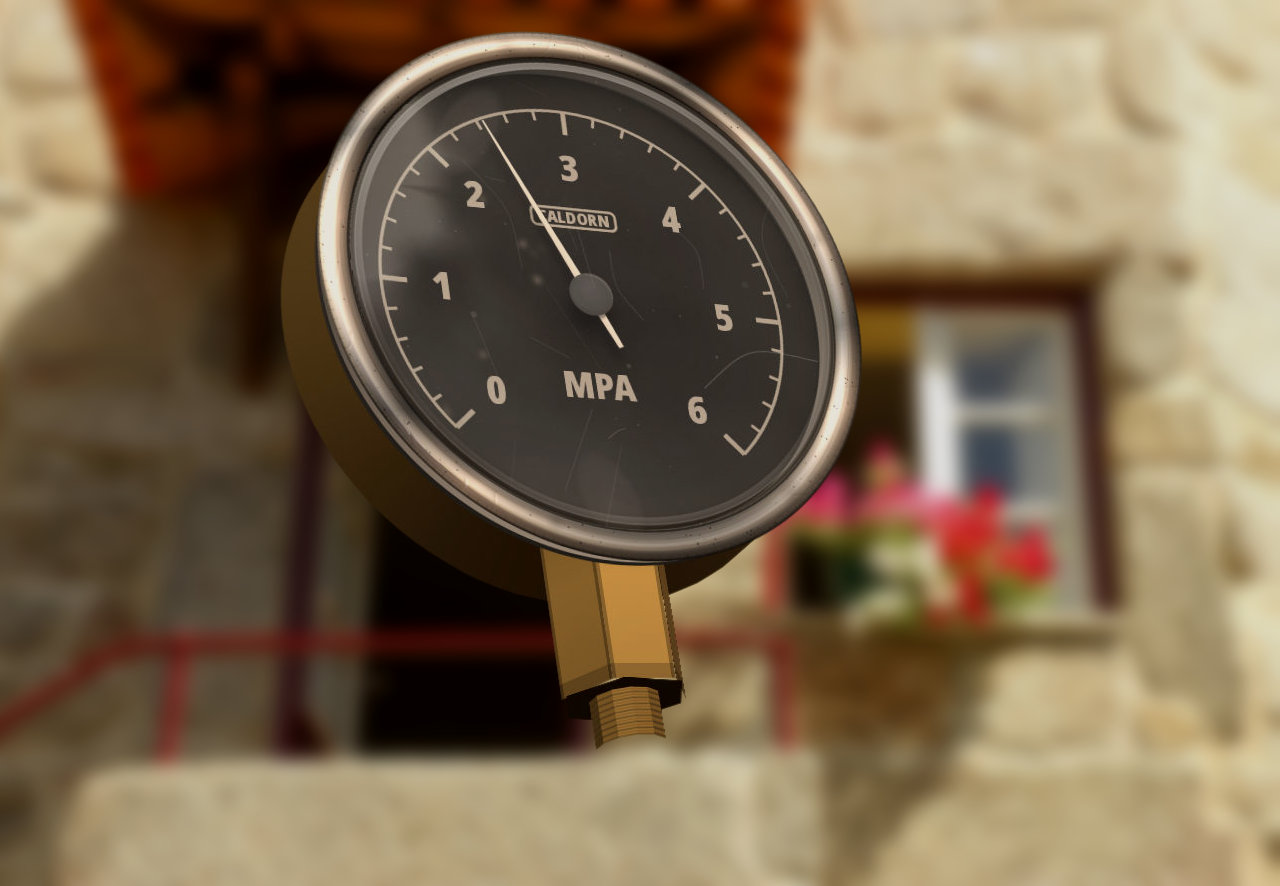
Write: 2.4 MPa
